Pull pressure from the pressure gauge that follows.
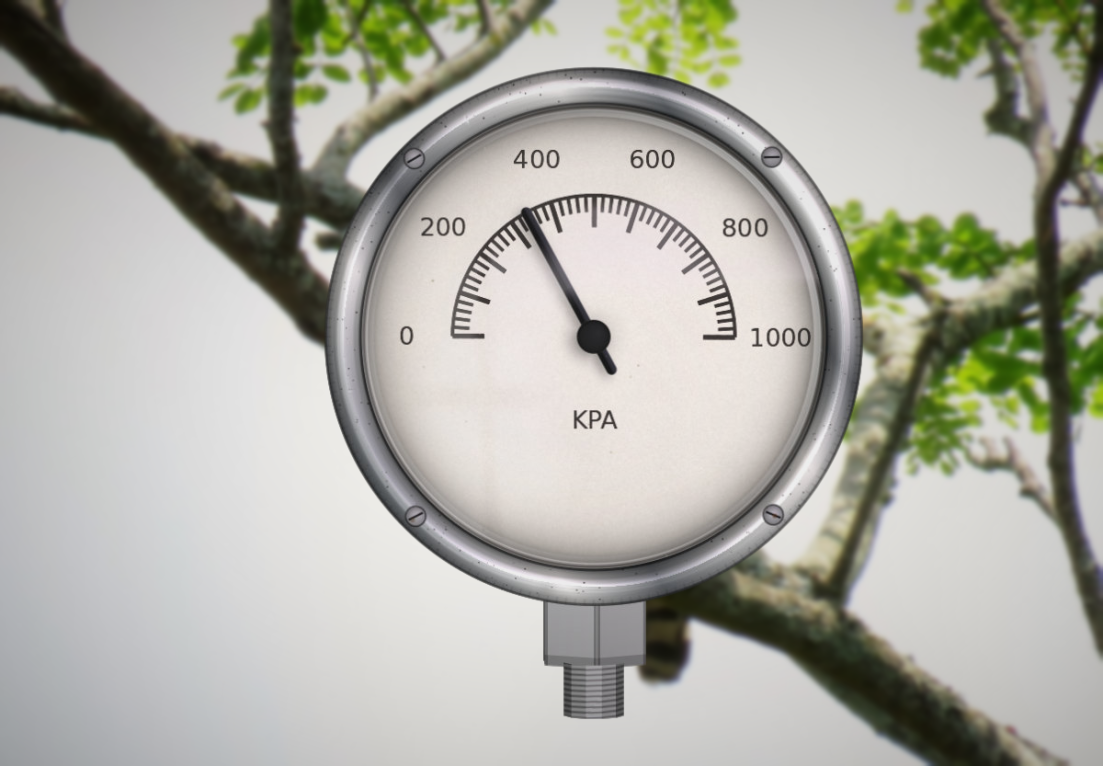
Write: 340 kPa
